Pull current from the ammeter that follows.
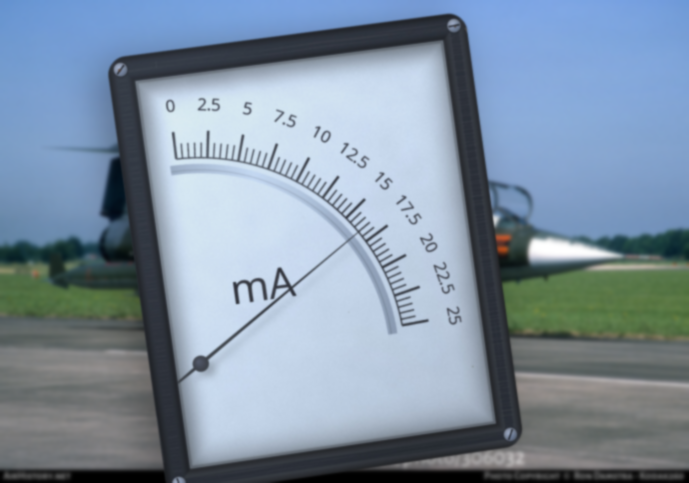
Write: 16.5 mA
